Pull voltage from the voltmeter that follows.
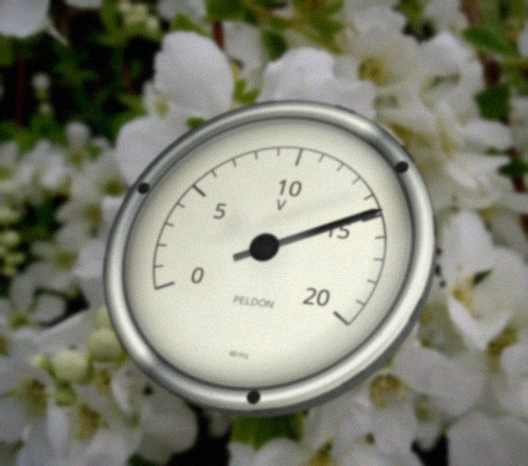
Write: 15 V
